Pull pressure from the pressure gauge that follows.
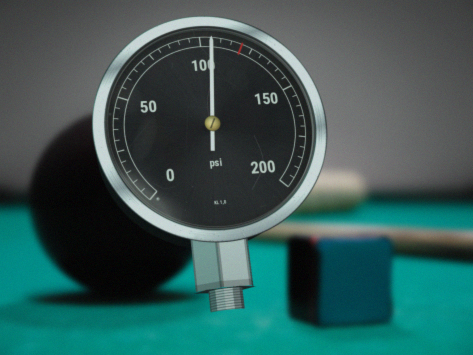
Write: 105 psi
